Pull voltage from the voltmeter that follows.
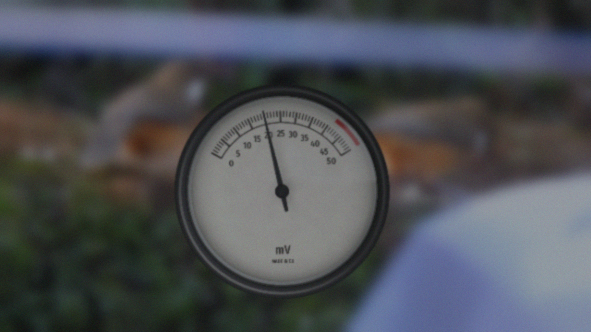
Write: 20 mV
